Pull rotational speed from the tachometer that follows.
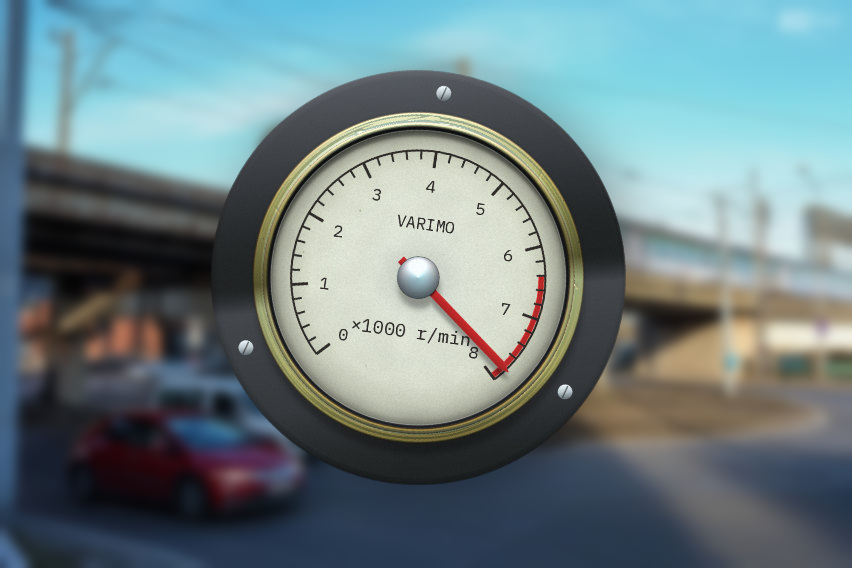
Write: 7800 rpm
